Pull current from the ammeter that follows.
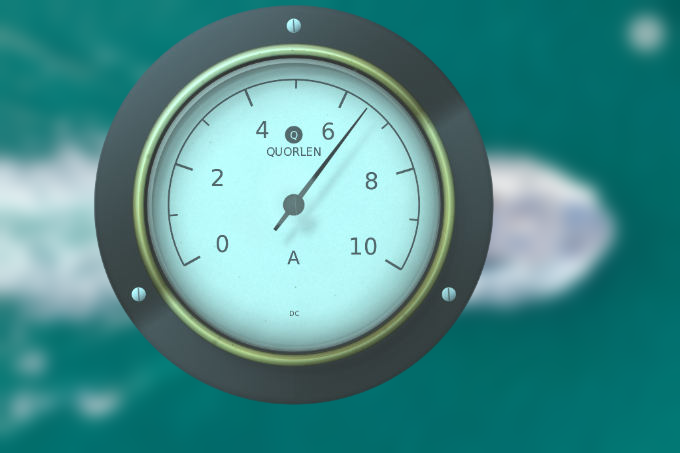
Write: 6.5 A
